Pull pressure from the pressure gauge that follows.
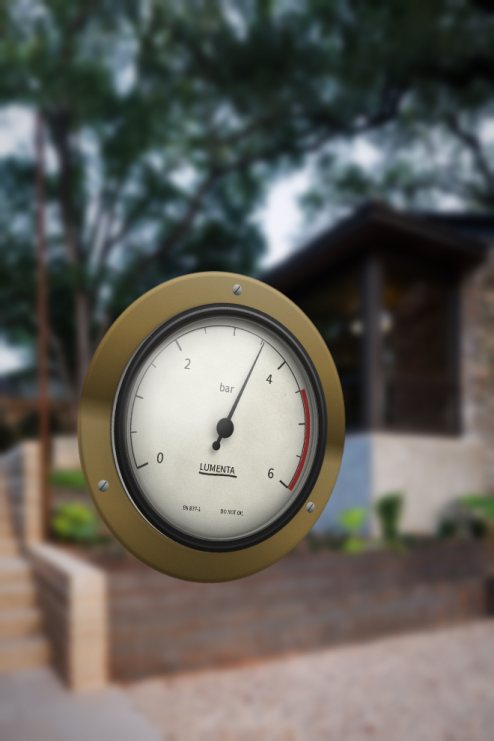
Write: 3.5 bar
